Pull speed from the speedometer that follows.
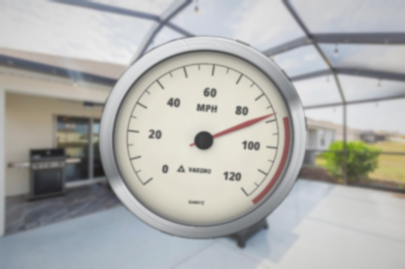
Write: 87.5 mph
